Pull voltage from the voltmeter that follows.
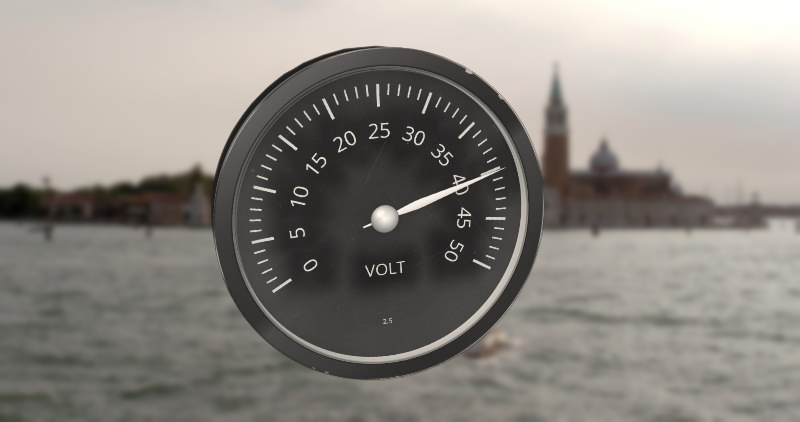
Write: 40 V
